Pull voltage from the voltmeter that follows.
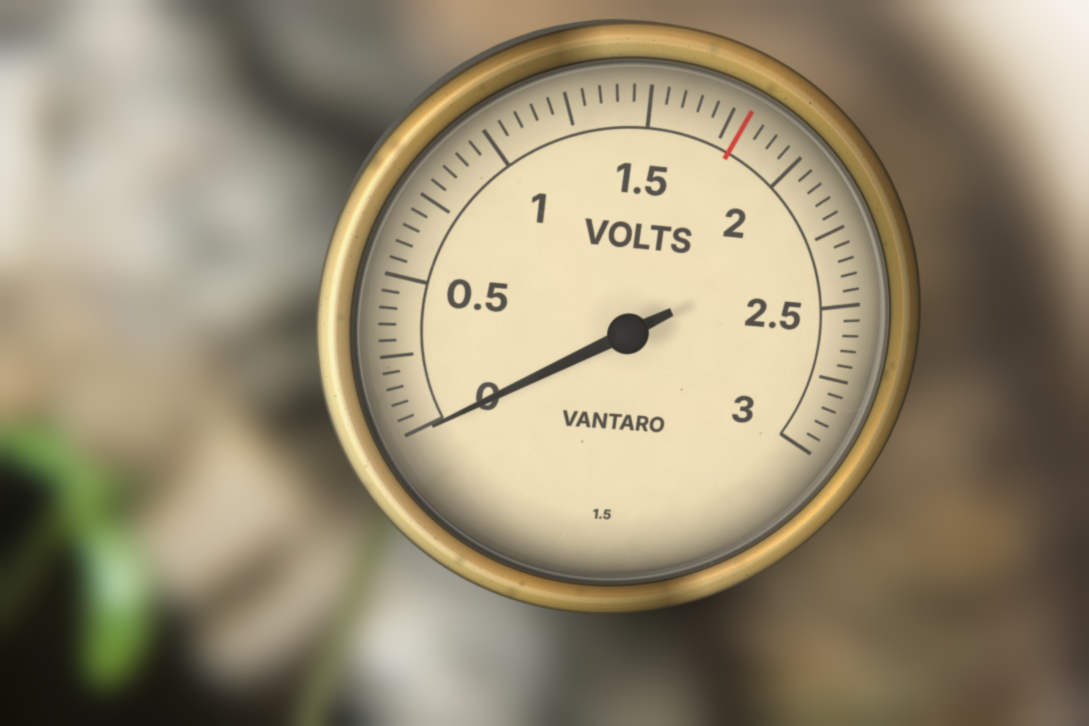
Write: 0 V
